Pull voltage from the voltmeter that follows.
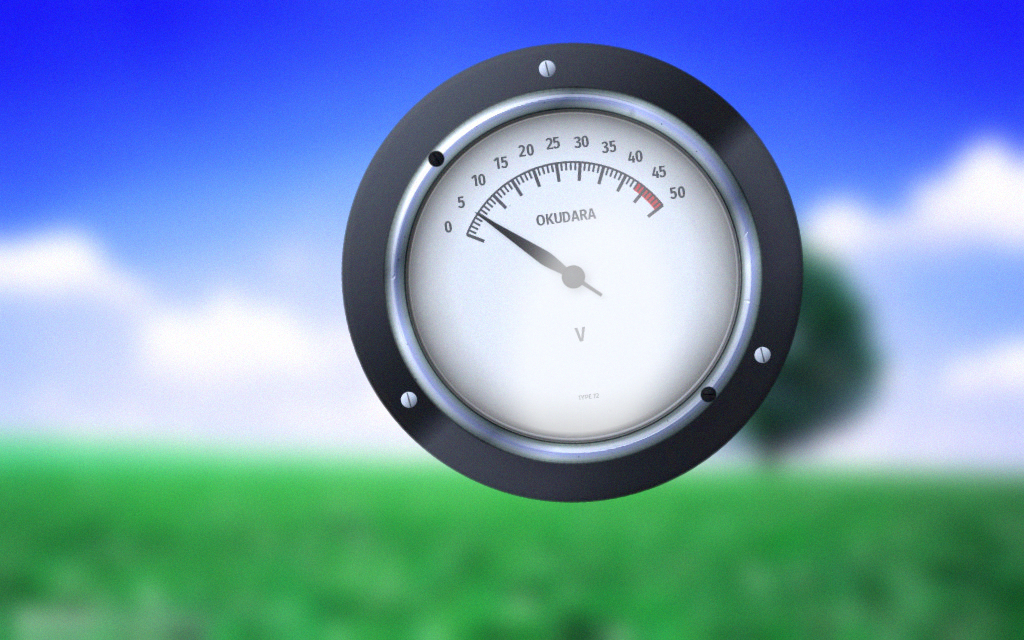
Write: 5 V
